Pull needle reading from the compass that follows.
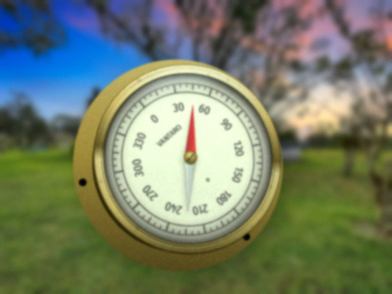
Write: 45 °
